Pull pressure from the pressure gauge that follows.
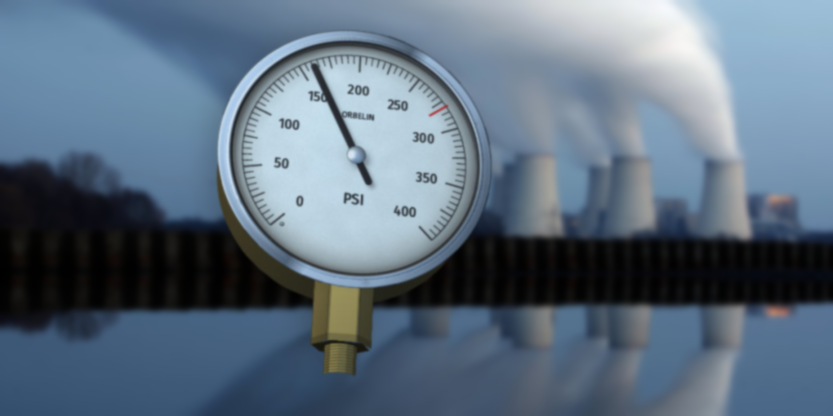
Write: 160 psi
